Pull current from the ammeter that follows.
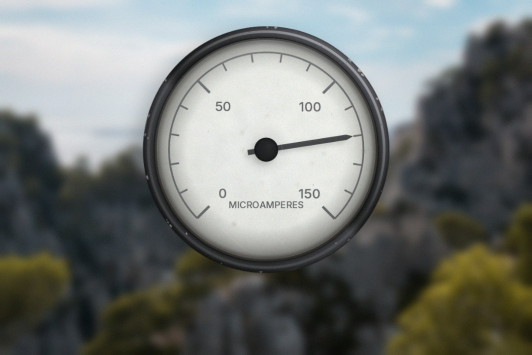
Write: 120 µA
